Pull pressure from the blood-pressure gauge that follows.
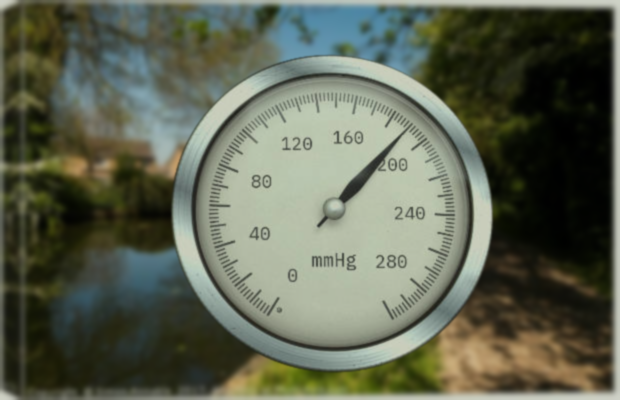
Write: 190 mmHg
